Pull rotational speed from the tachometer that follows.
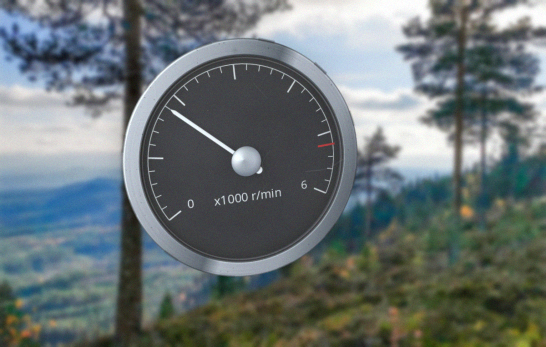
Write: 1800 rpm
